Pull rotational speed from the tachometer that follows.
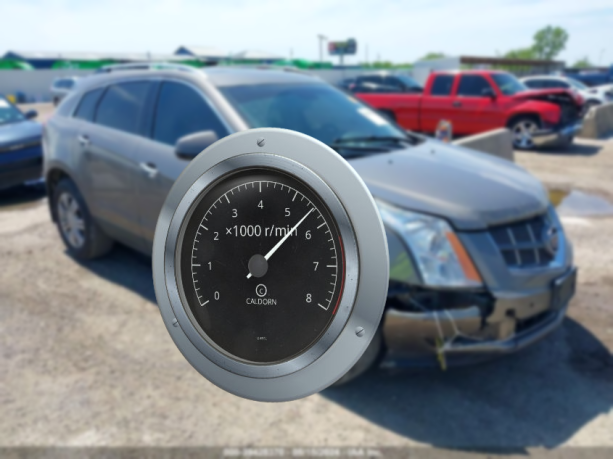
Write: 5600 rpm
